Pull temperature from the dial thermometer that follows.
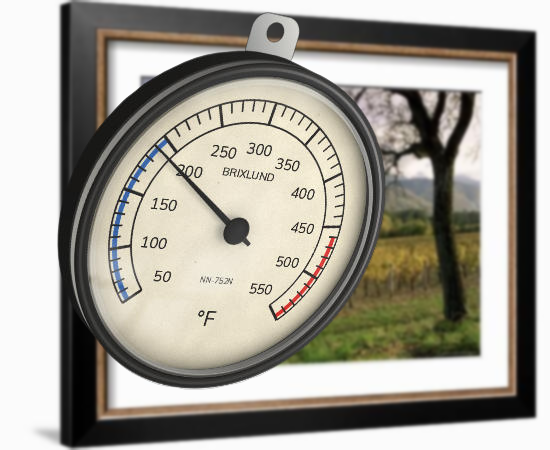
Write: 190 °F
